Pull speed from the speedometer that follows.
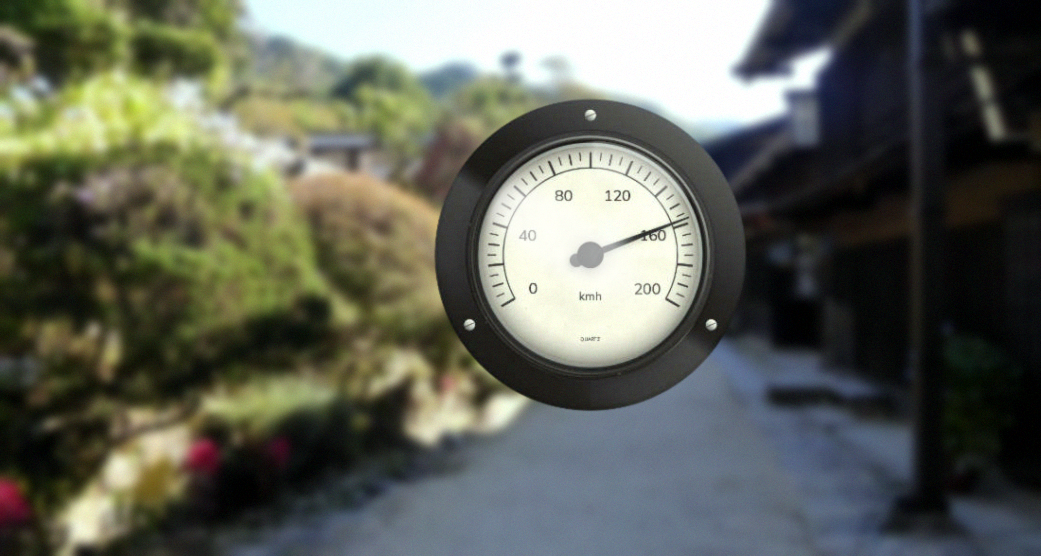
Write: 157.5 km/h
